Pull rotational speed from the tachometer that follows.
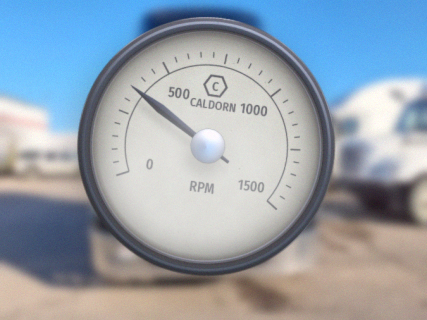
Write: 350 rpm
